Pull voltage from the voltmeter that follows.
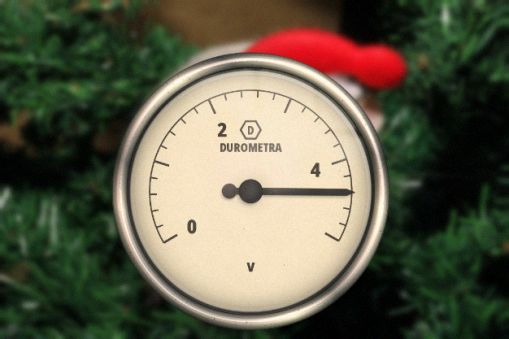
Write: 4.4 V
